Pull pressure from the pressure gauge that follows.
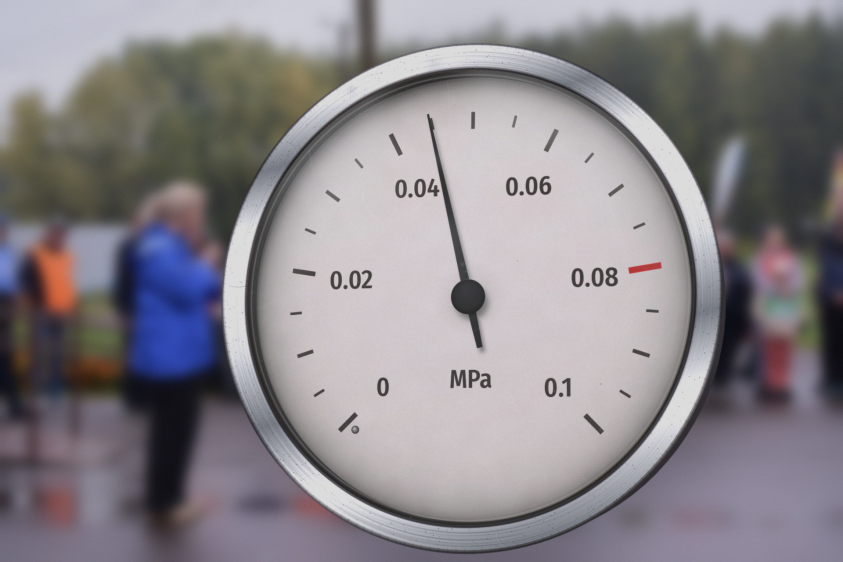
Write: 0.045 MPa
